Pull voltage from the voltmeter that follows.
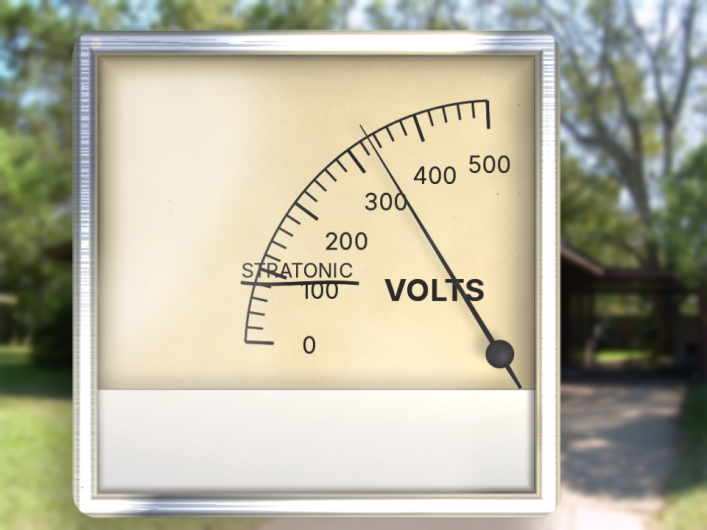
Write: 330 V
